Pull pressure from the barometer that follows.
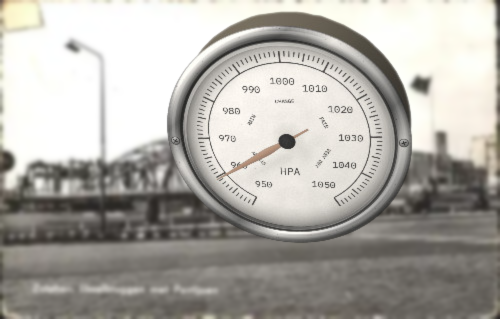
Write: 960 hPa
